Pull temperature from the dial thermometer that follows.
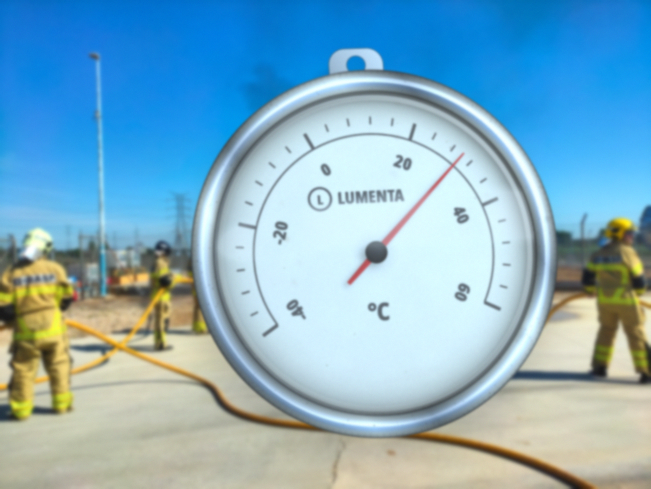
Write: 30 °C
